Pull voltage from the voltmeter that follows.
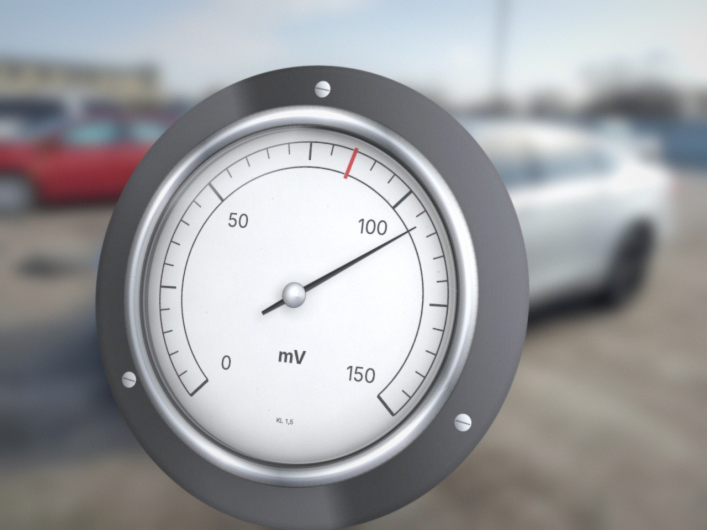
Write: 107.5 mV
